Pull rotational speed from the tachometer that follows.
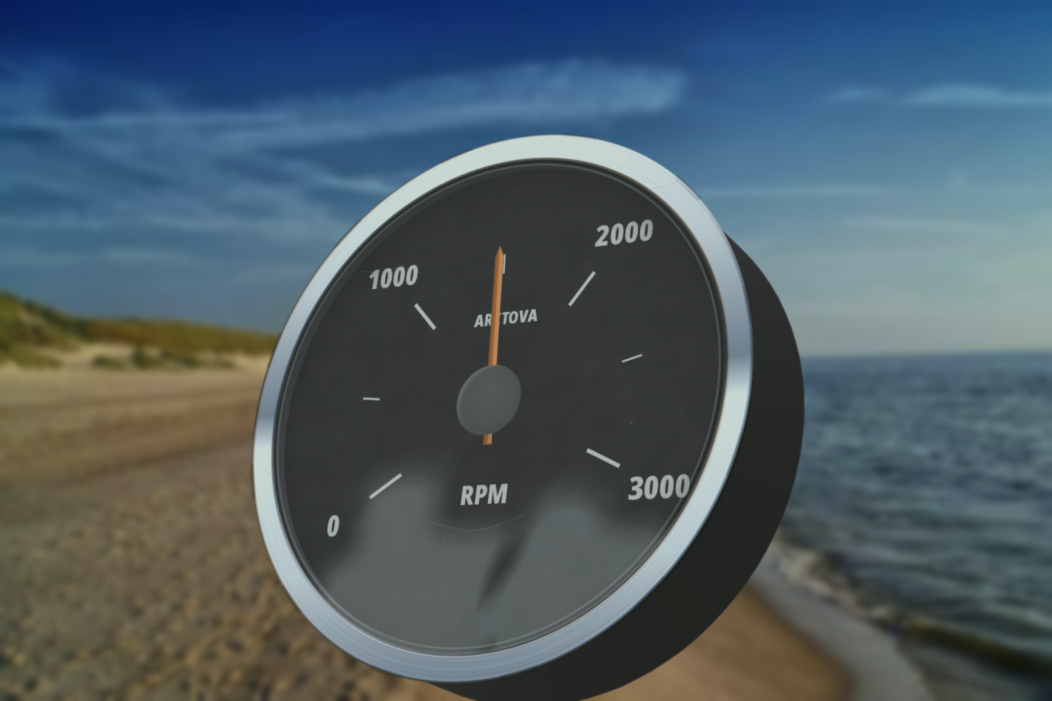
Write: 1500 rpm
